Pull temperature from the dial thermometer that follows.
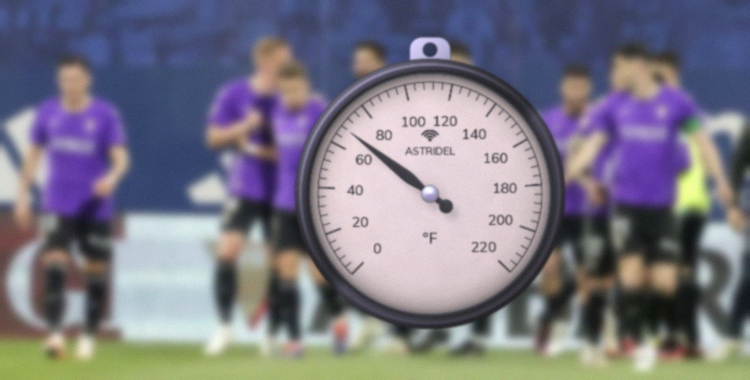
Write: 68 °F
